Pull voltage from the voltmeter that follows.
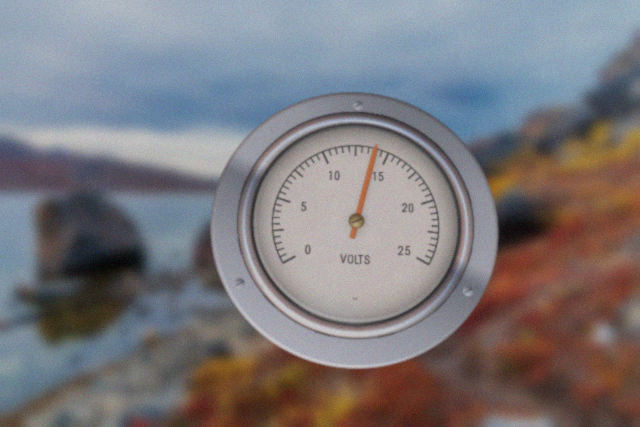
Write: 14 V
